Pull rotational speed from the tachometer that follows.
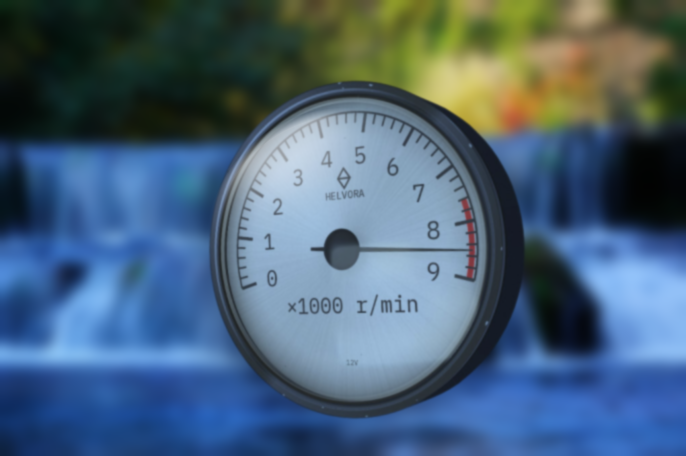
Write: 8500 rpm
